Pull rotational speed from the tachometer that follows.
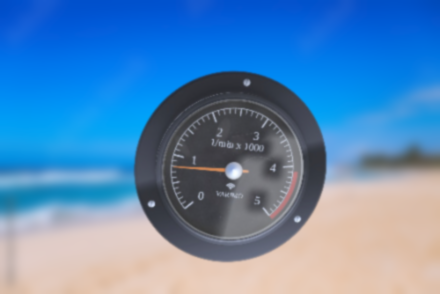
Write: 800 rpm
